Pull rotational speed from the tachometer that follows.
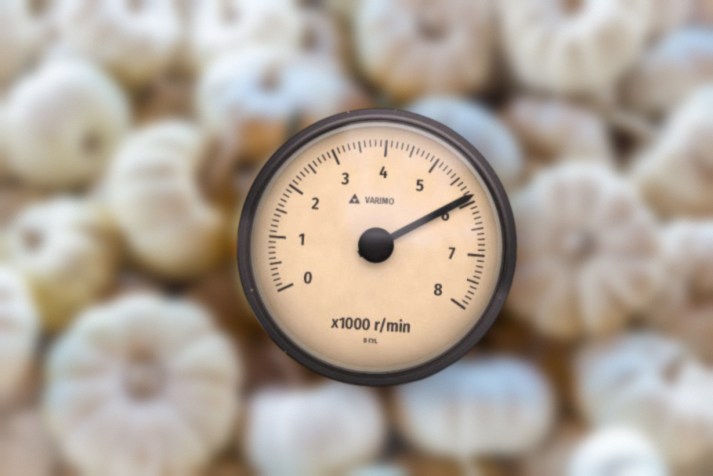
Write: 5900 rpm
